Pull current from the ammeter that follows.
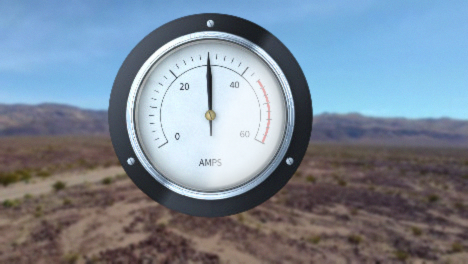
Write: 30 A
